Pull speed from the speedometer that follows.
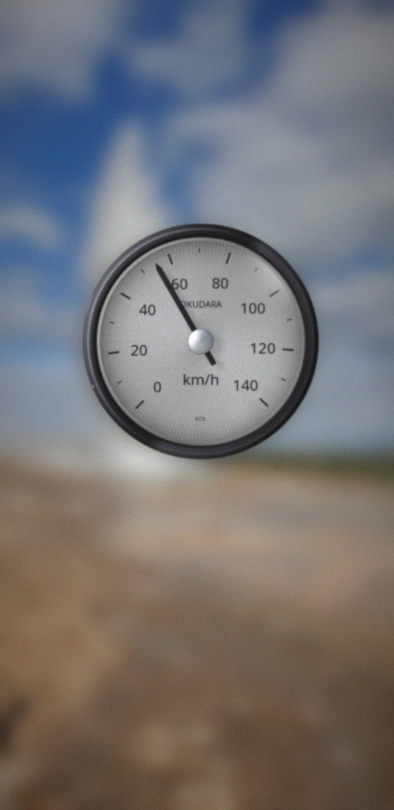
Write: 55 km/h
